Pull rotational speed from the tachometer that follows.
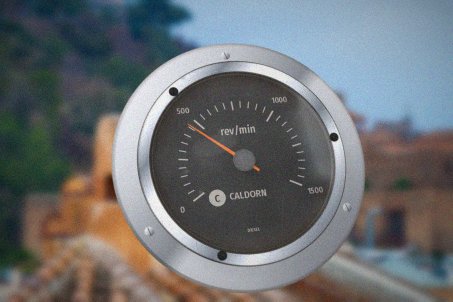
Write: 450 rpm
